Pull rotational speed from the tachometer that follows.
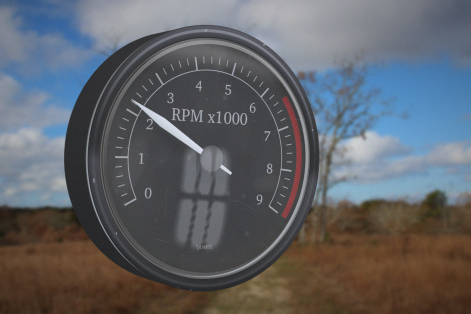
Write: 2200 rpm
